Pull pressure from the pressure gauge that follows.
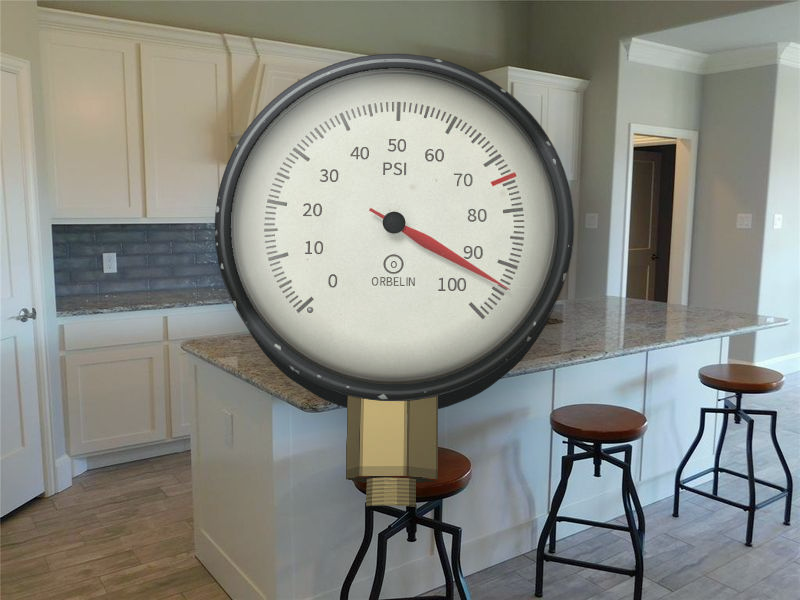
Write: 94 psi
